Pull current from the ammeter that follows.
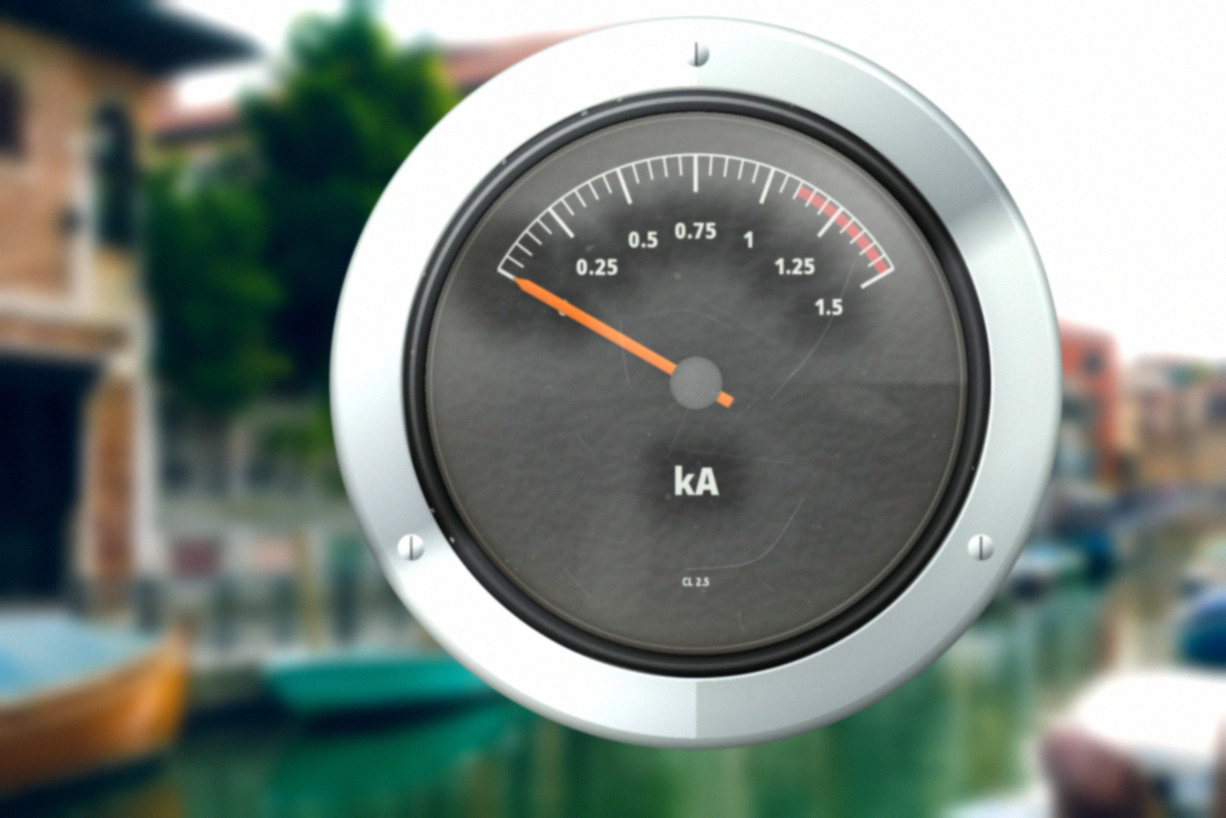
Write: 0 kA
